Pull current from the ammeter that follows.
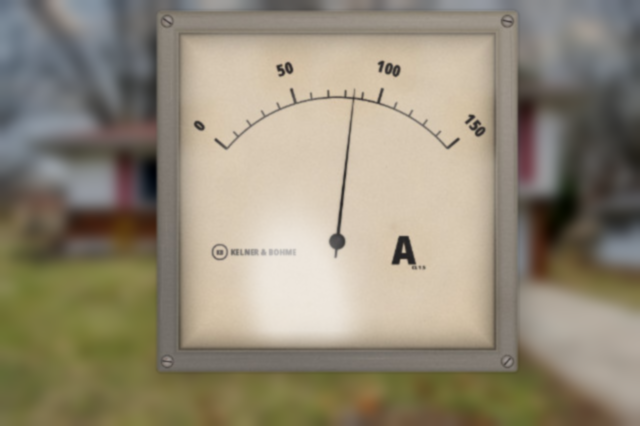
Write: 85 A
